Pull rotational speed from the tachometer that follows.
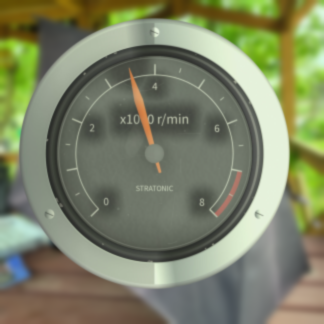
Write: 3500 rpm
